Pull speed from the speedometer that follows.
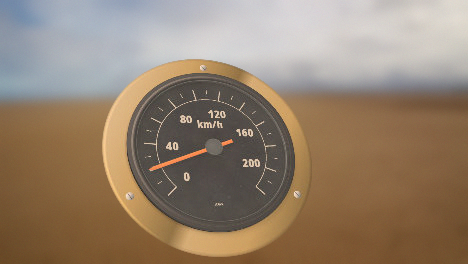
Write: 20 km/h
